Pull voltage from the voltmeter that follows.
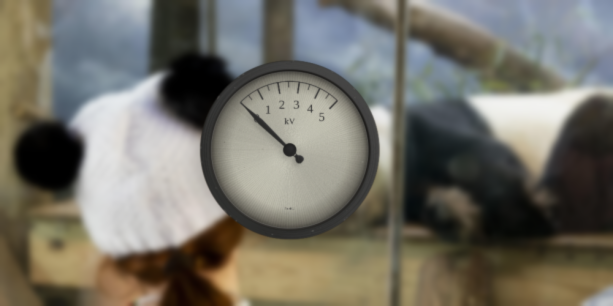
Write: 0 kV
